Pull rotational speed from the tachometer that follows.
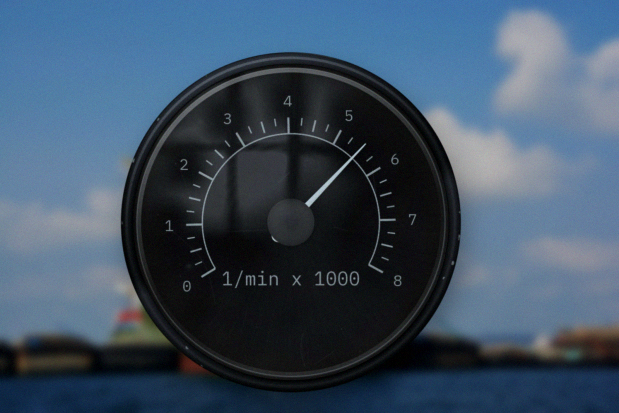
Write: 5500 rpm
